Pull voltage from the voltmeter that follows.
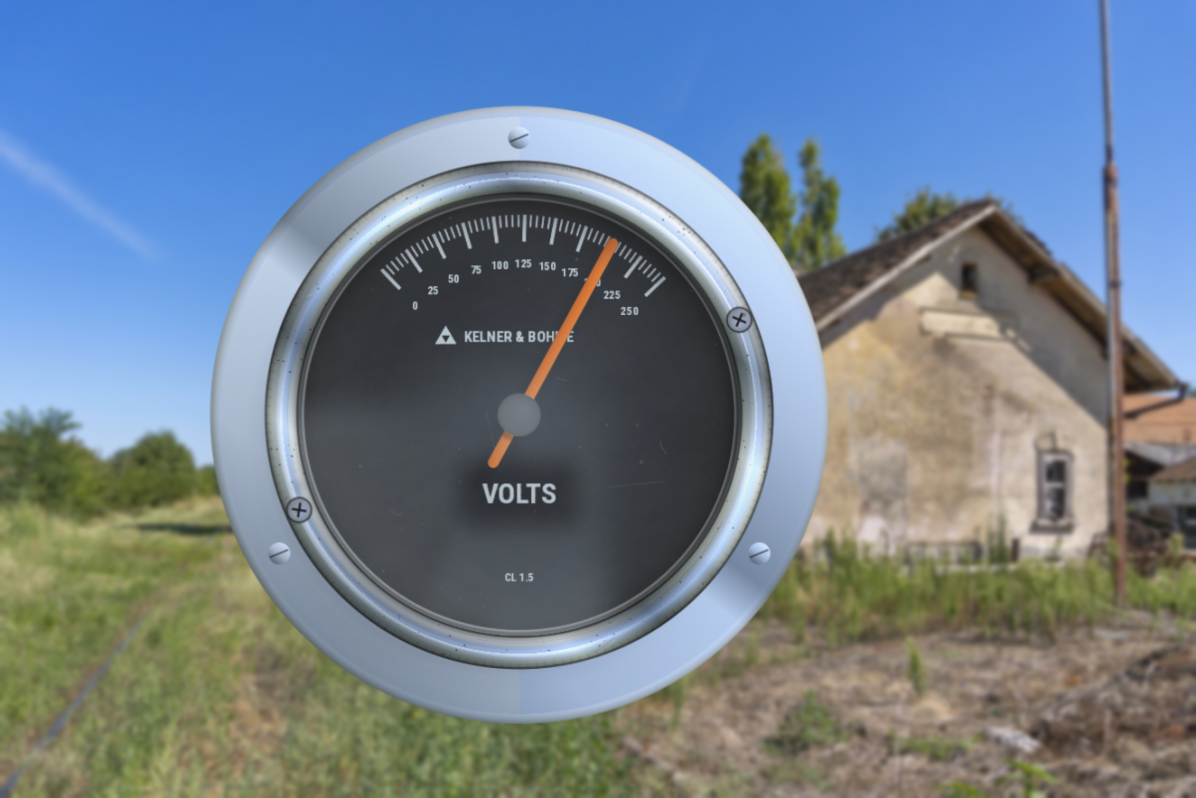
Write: 200 V
